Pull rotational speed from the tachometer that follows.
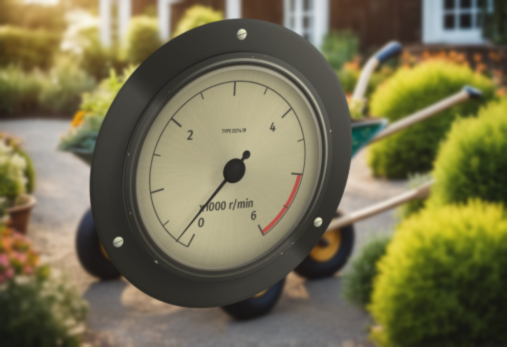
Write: 250 rpm
